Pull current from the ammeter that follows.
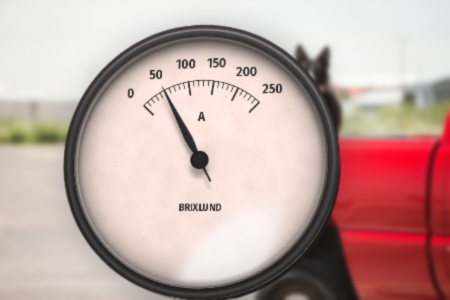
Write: 50 A
